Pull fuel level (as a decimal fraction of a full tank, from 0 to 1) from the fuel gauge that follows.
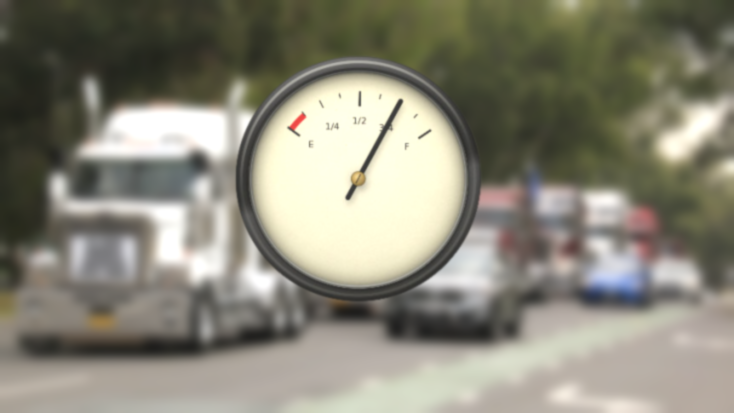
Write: 0.75
